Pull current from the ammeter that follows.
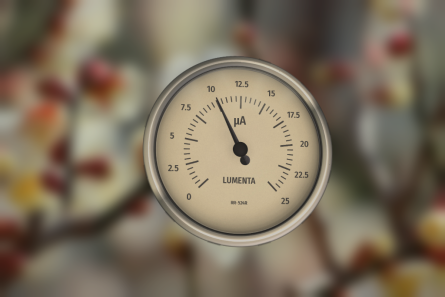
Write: 10 µA
